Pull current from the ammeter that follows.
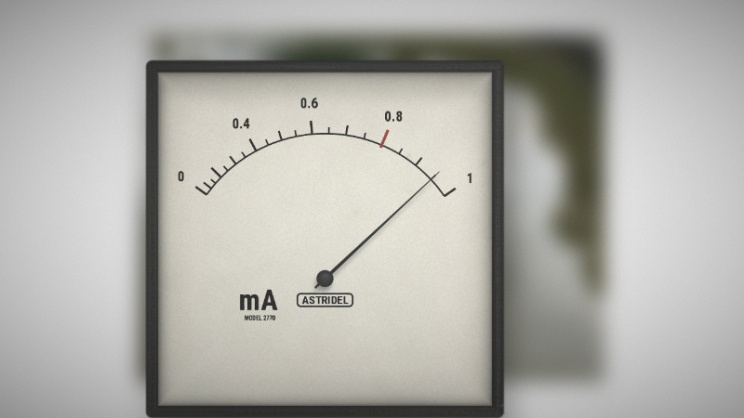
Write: 0.95 mA
